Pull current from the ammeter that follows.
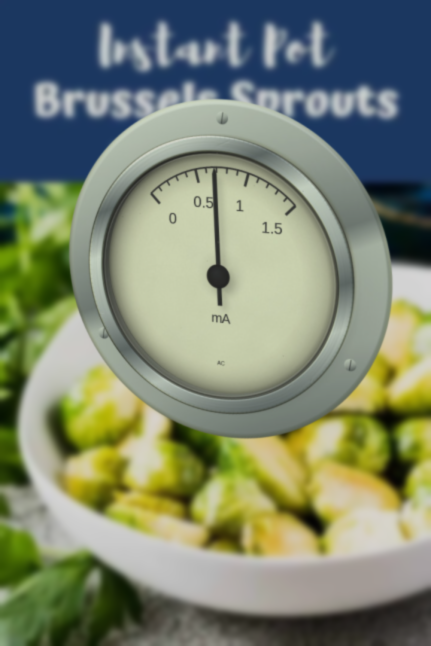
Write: 0.7 mA
